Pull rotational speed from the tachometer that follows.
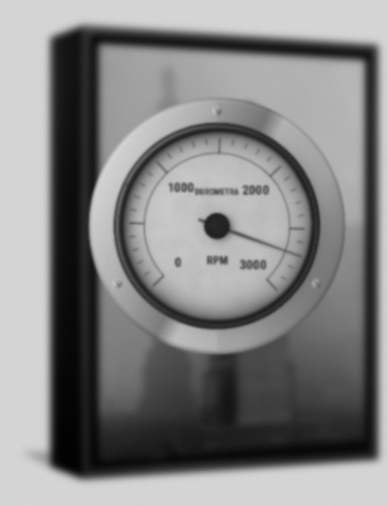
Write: 2700 rpm
